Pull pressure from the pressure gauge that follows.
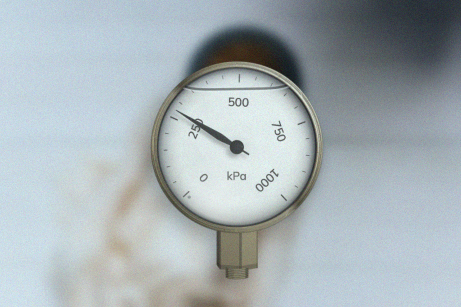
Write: 275 kPa
